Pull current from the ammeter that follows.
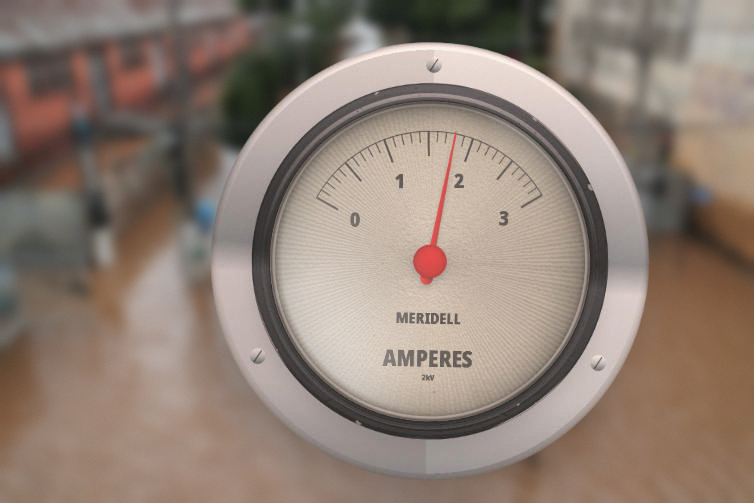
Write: 1.8 A
